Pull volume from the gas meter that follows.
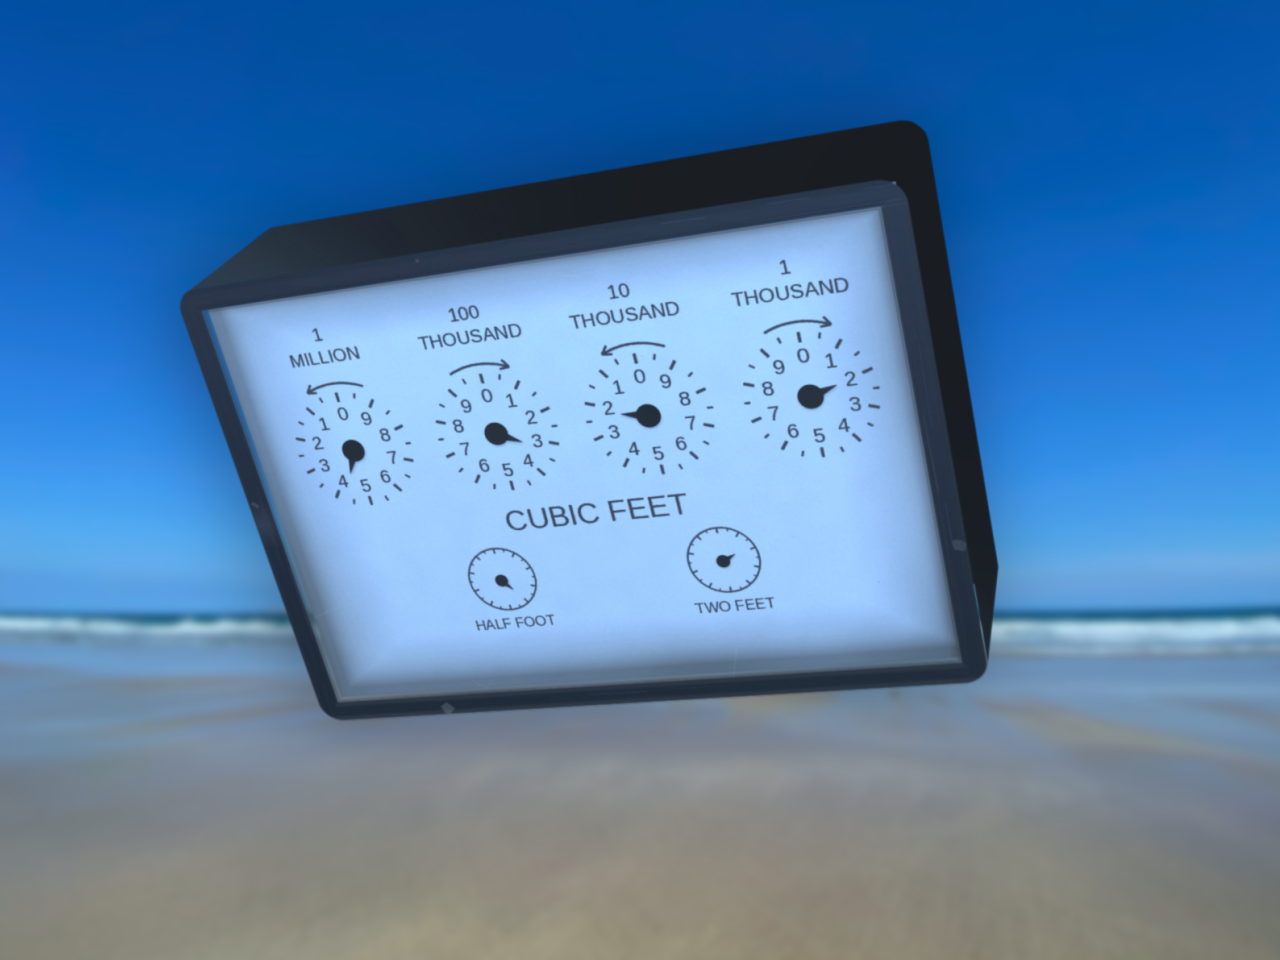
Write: 432200 ft³
